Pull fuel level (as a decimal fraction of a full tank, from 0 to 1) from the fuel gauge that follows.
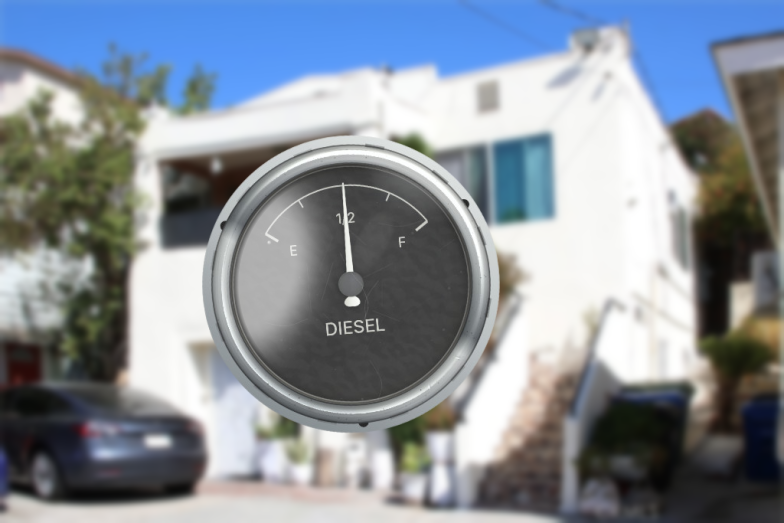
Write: 0.5
